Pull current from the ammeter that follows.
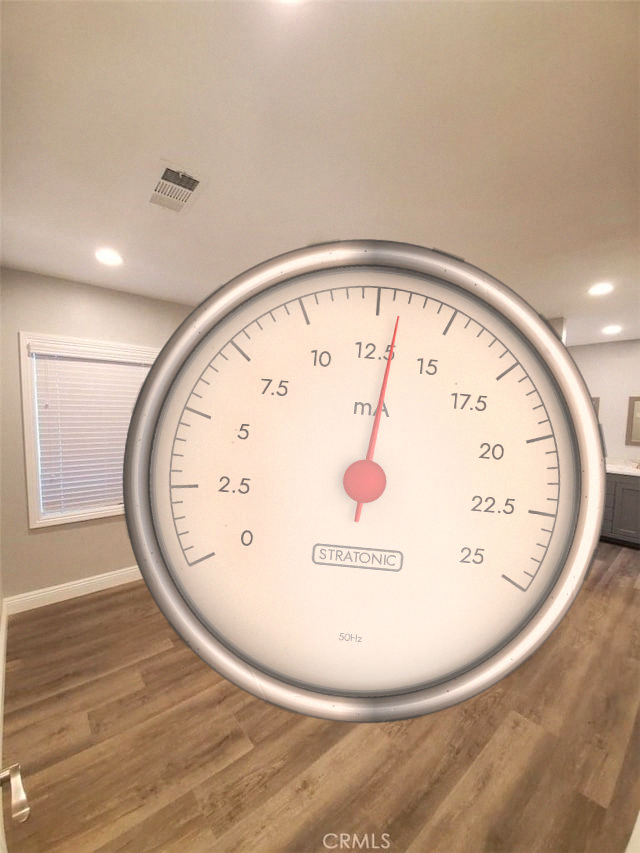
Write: 13.25 mA
